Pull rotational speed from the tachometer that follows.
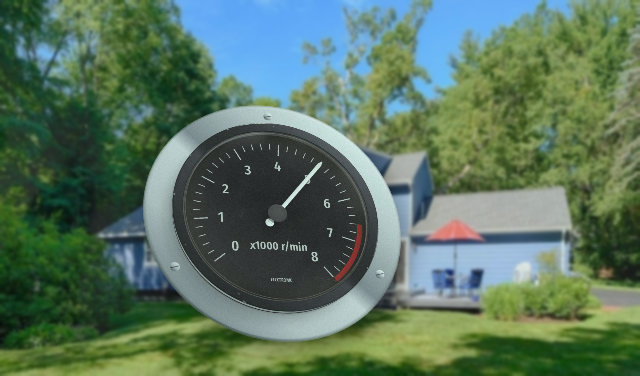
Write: 5000 rpm
